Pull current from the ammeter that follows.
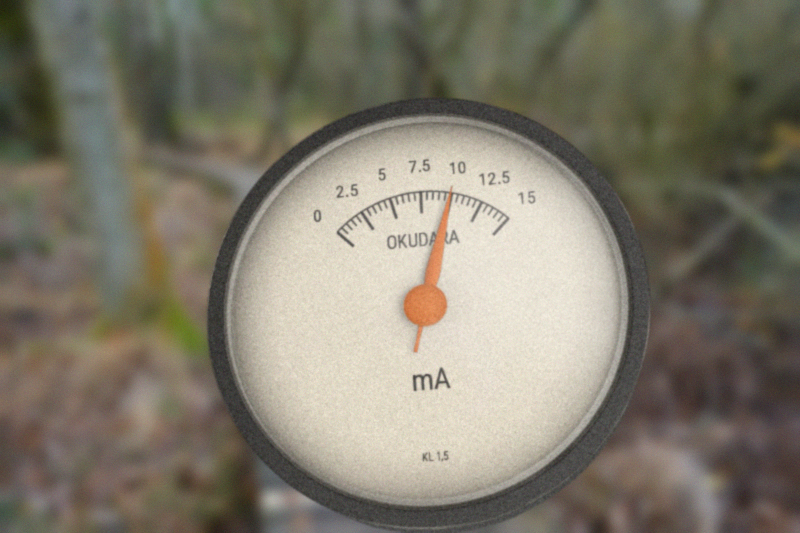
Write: 10 mA
